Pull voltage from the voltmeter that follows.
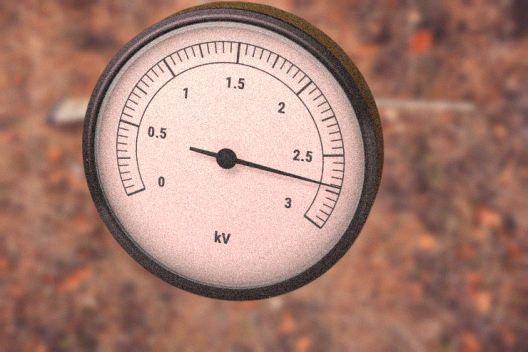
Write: 2.7 kV
